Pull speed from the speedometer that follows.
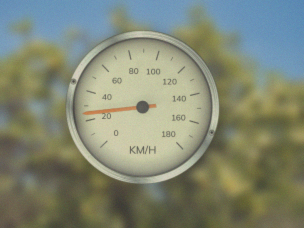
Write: 25 km/h
